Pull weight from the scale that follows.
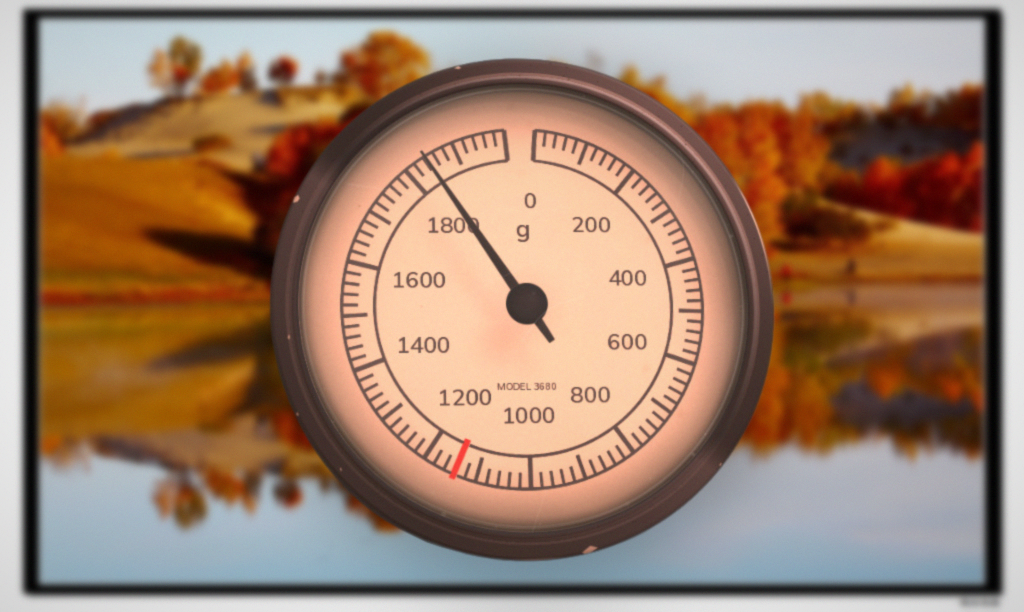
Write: 1840 g
